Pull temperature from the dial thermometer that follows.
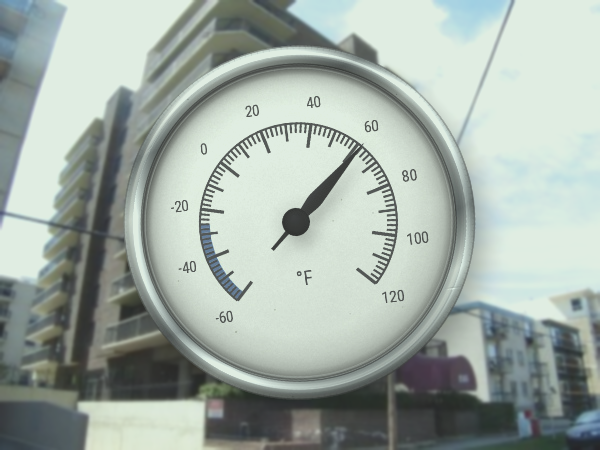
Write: 62 °F
